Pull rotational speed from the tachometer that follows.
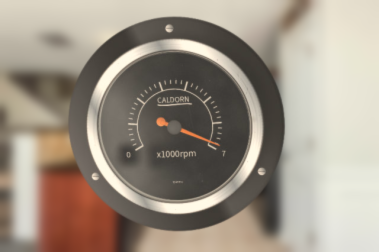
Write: 6800 rpm
